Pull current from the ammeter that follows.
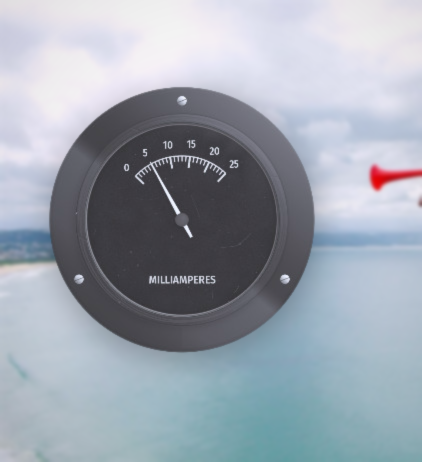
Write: 5 mA
